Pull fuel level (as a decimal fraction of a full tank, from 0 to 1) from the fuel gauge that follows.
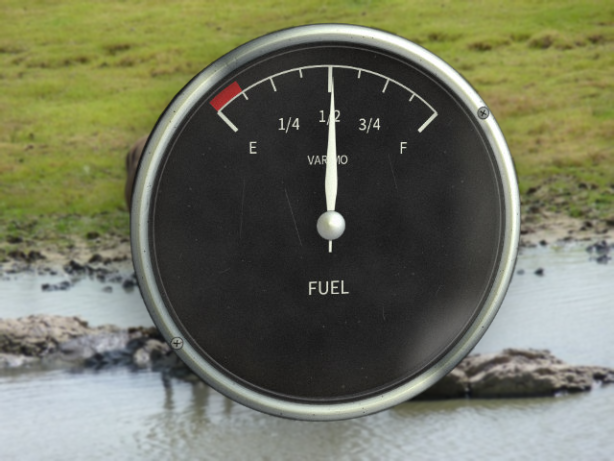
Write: 0.5
